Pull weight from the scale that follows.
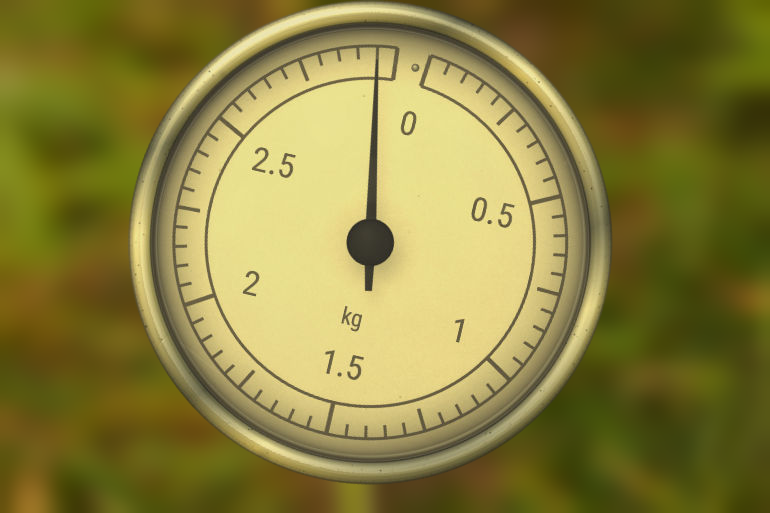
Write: 2.95 kg
